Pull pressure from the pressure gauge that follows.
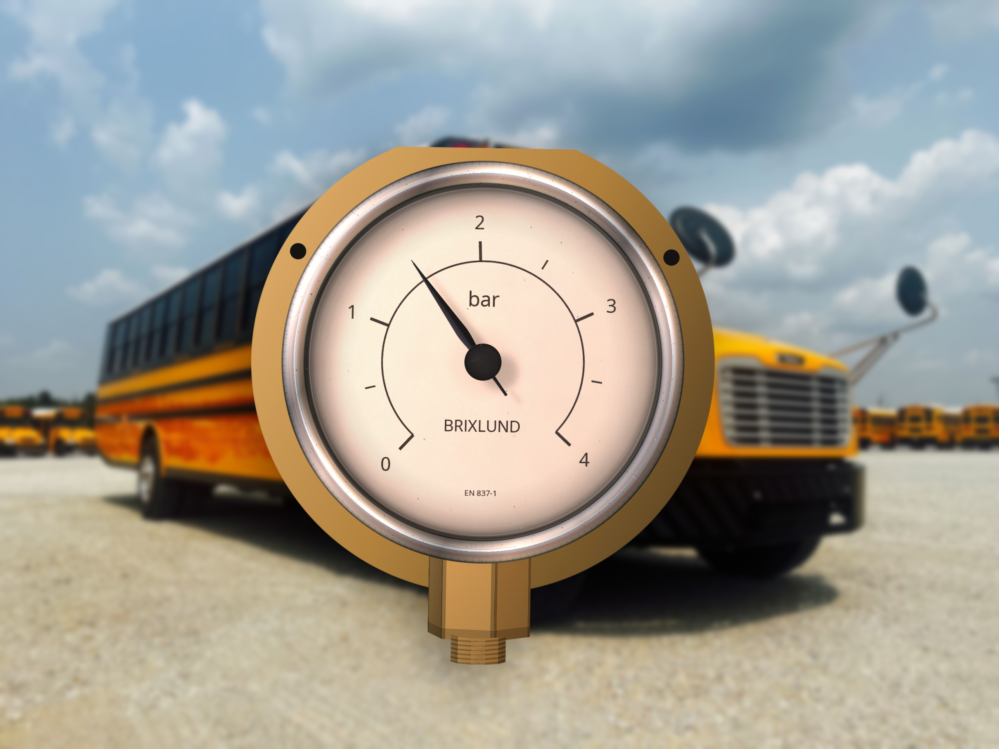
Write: 1.5 bar
